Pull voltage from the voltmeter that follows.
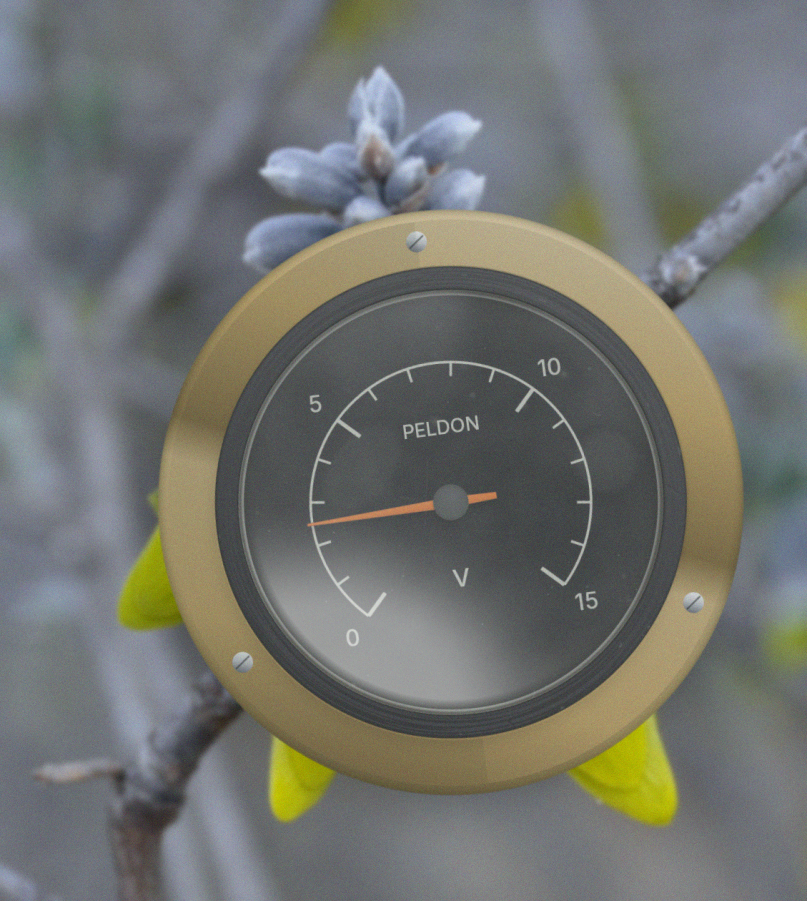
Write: 2.5 V
